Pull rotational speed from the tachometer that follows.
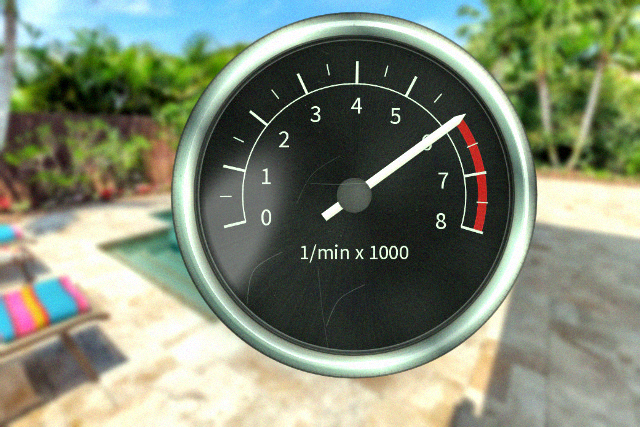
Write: 6000 rpm
